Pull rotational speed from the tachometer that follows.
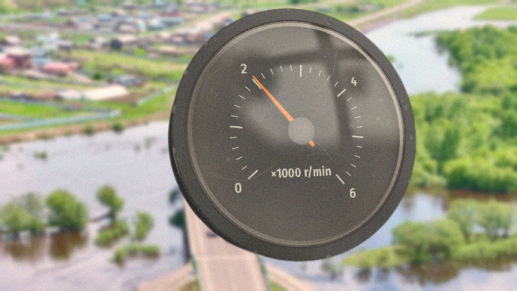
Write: 2000 rpm
